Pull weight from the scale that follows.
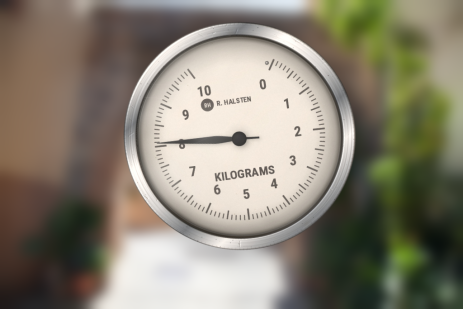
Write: 8.1 kg
